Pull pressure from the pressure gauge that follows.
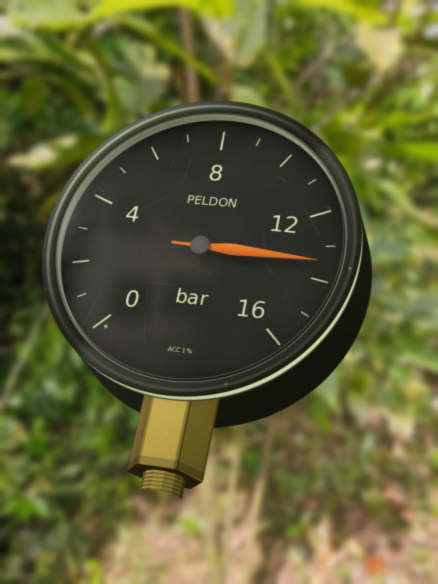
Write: 13.5 bar
